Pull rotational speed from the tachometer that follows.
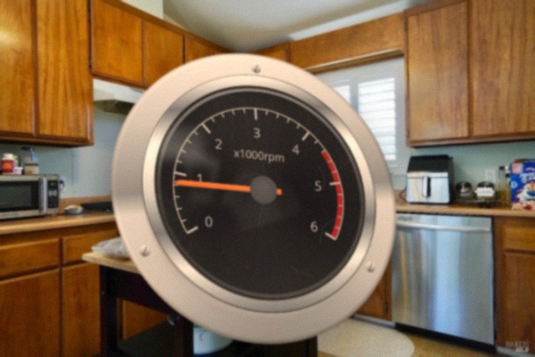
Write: 800 rpm
